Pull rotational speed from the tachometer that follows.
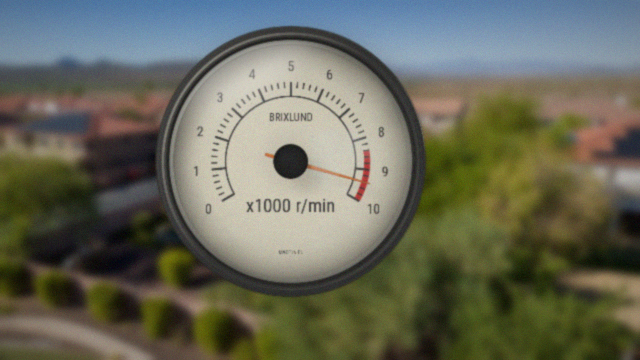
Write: 9400 rpm
